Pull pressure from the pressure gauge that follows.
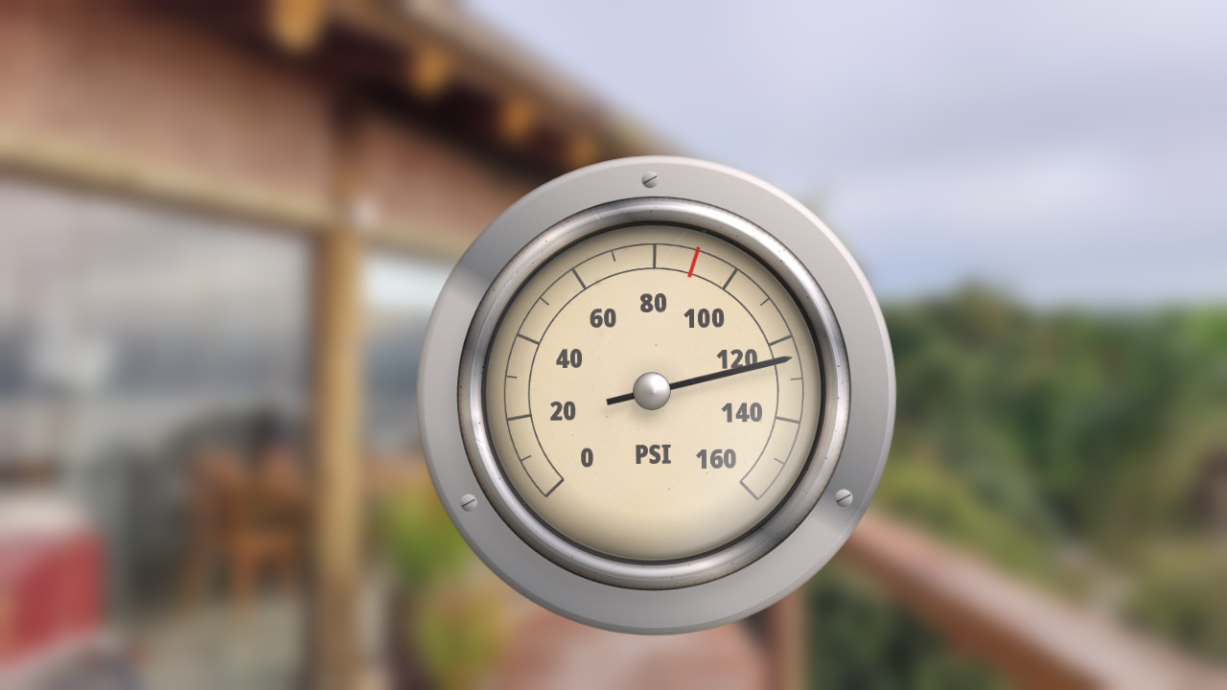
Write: 125 psi
